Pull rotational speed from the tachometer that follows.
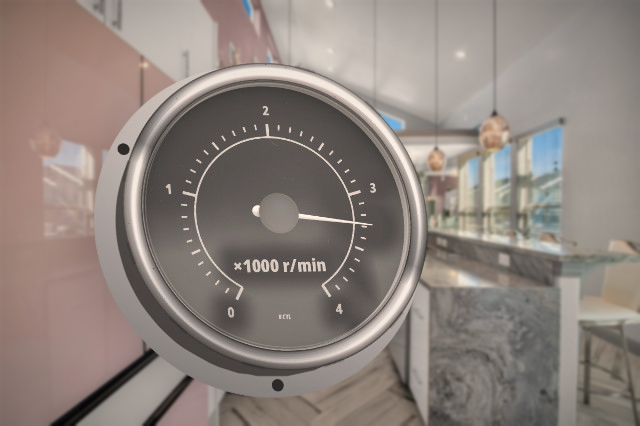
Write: 3300 rpm
